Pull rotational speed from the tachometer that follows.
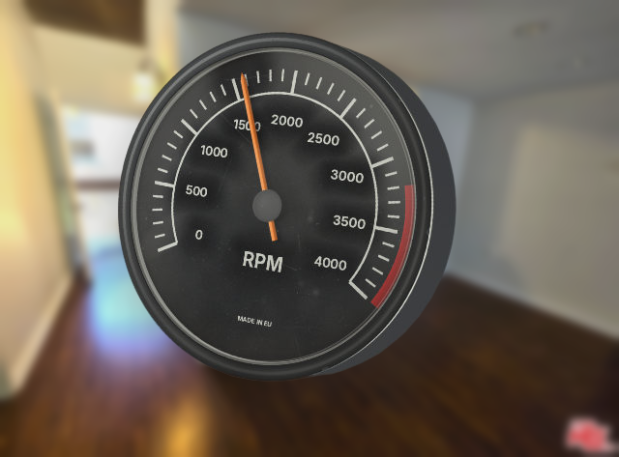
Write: 1600 rpm
